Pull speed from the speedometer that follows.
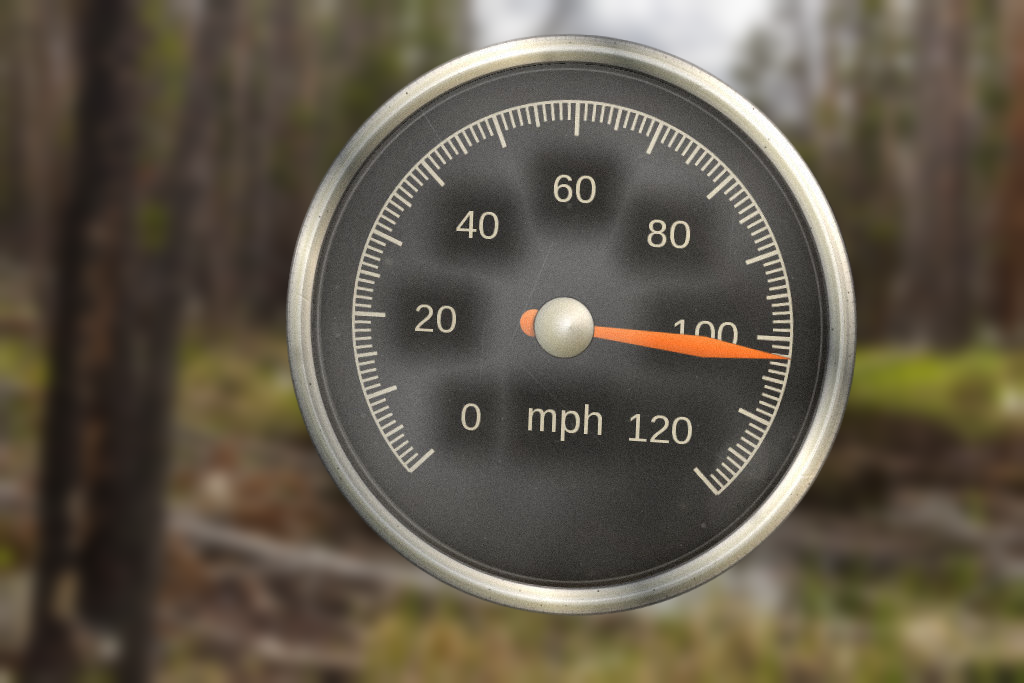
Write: 102 mph
